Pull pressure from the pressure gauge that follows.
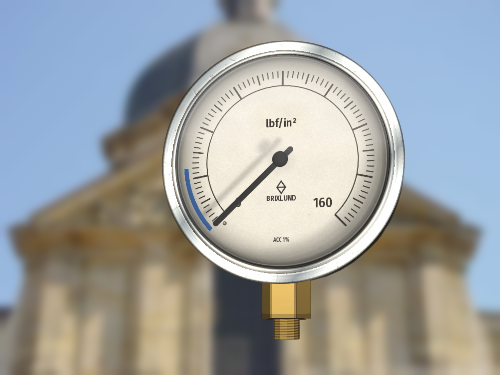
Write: 0 psi
